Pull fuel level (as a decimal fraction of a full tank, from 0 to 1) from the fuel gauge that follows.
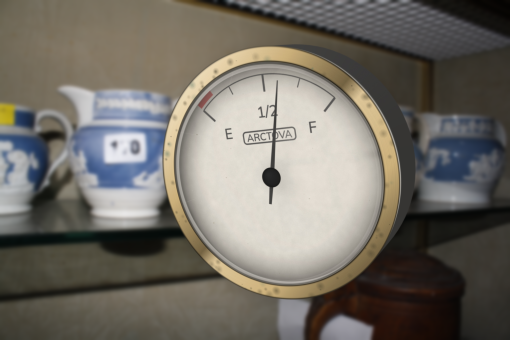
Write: 0.625
